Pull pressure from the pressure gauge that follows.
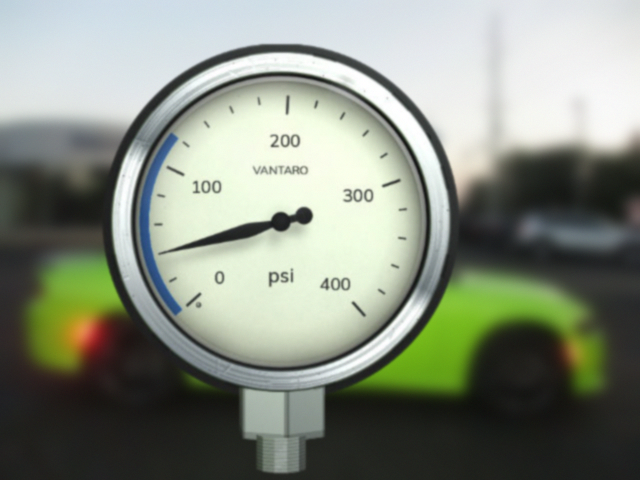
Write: 40 psi
